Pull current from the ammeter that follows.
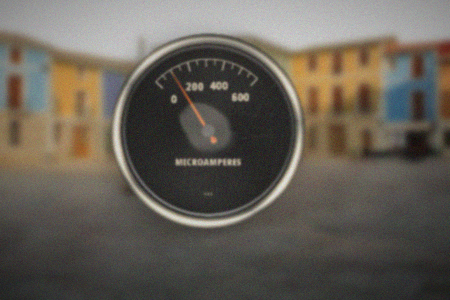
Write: 100 µA
